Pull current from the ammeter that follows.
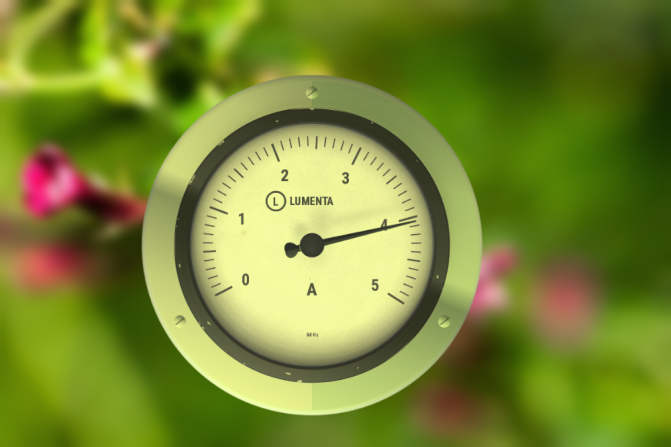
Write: 4.05 A
